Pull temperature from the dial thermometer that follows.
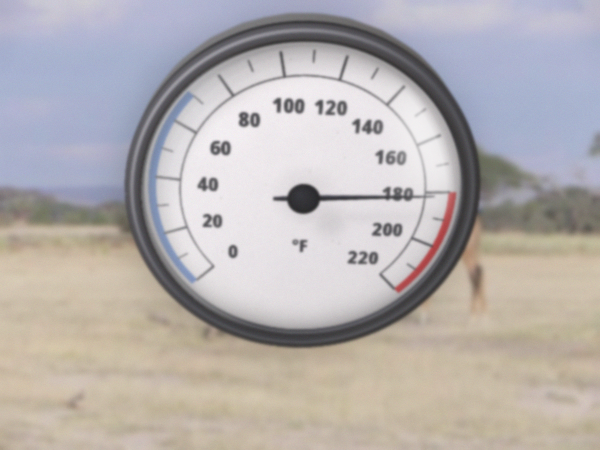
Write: 180 °F
